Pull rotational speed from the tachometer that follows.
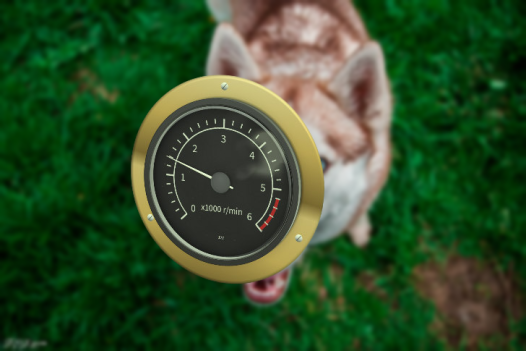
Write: 1400 rpm
